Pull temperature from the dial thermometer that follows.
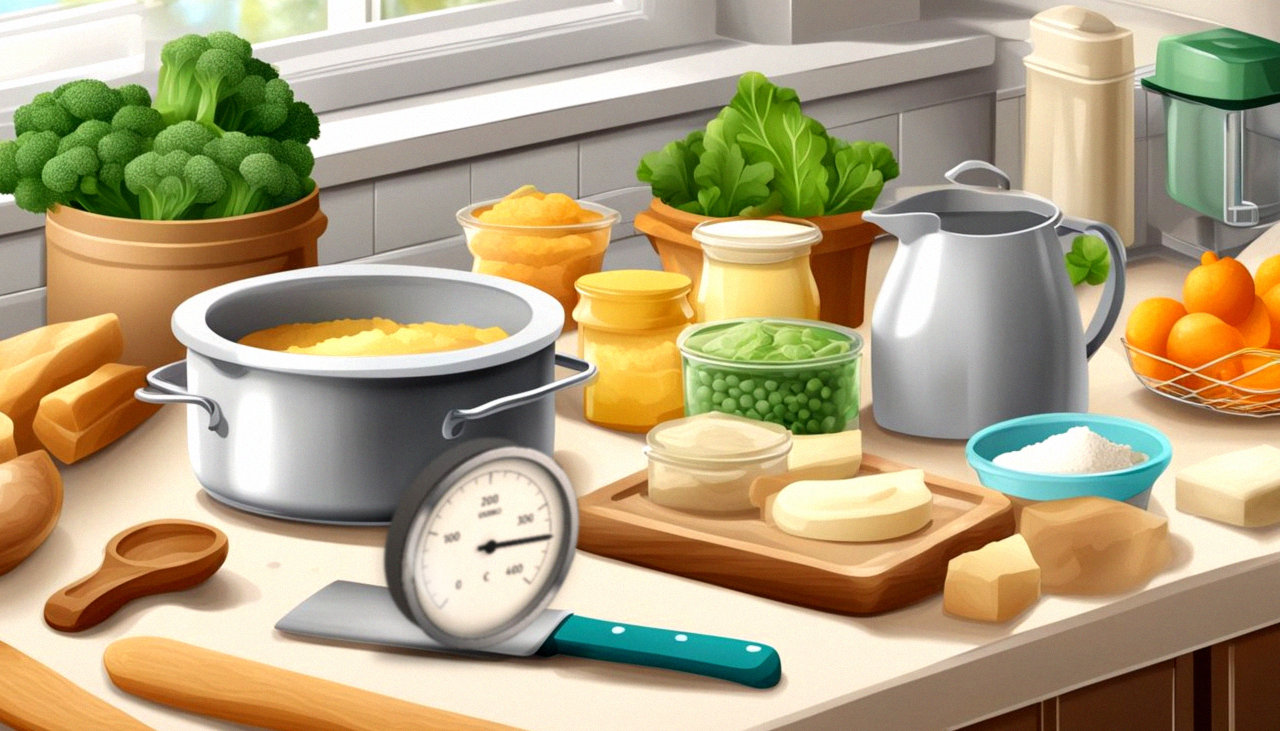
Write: 340 °C
